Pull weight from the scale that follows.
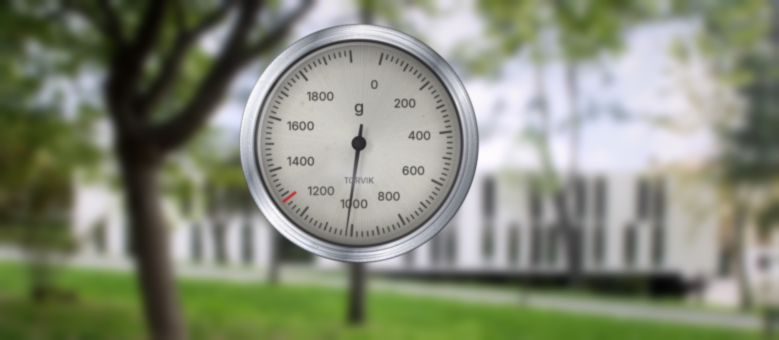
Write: 1020 g
